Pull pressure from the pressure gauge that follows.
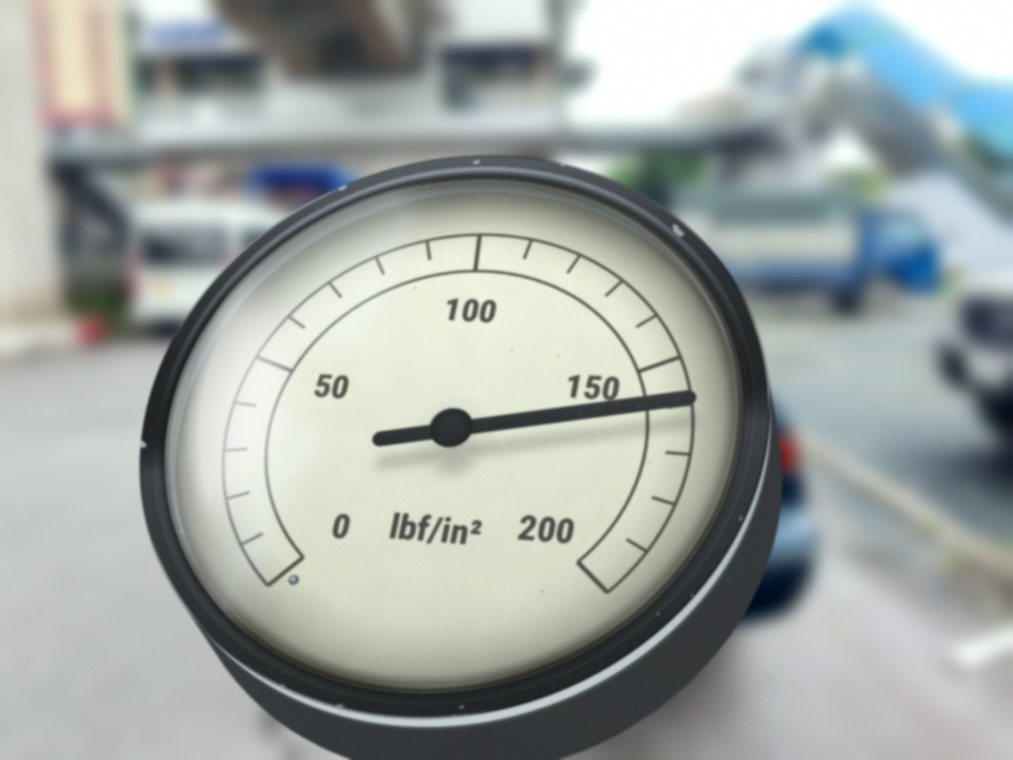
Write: 160 psi
